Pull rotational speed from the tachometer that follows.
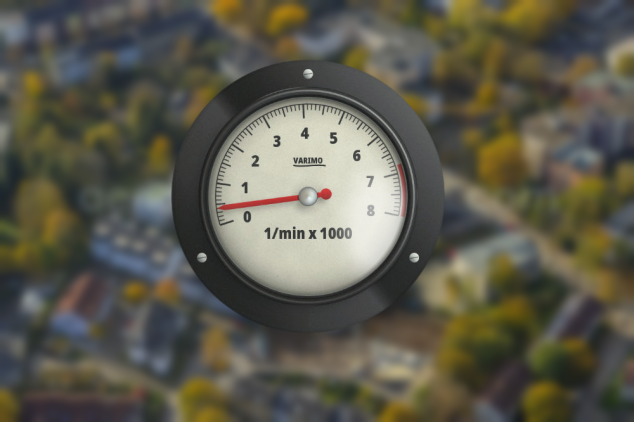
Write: 400 rpm
